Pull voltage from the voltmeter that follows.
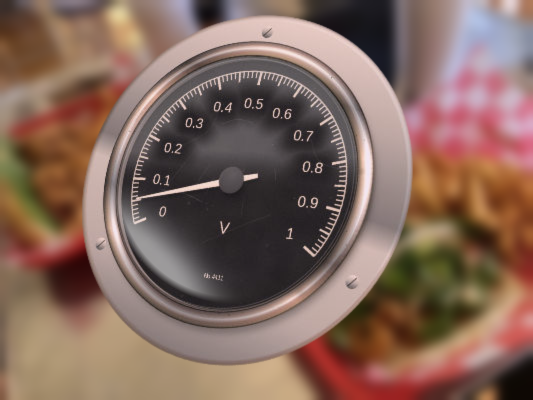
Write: 0.05 V
